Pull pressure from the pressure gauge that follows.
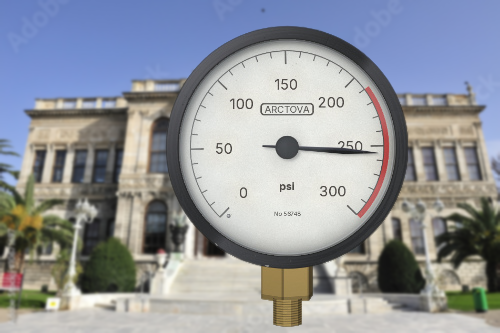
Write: 255 psi
